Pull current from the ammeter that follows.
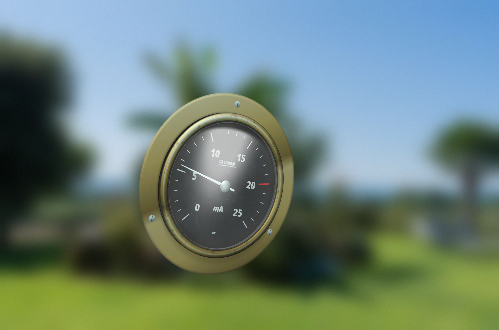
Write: 5.5 mA
